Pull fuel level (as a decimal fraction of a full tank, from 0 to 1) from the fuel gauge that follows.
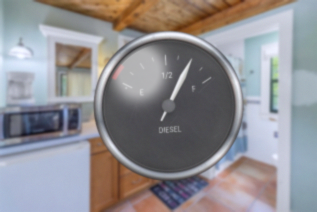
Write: 0.75
